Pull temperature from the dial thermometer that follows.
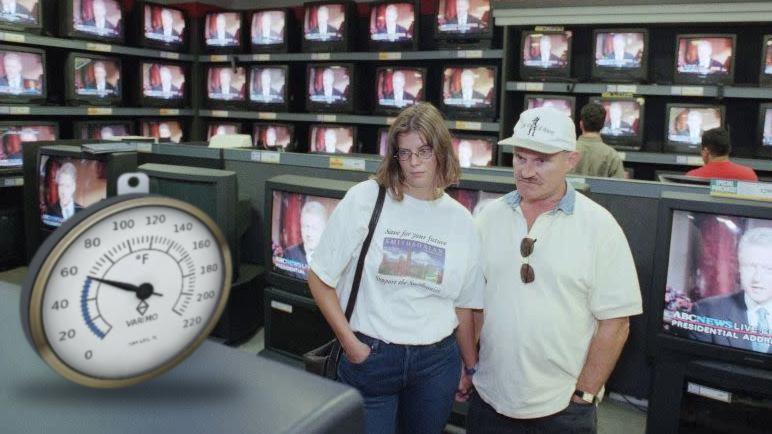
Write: 60 °F
